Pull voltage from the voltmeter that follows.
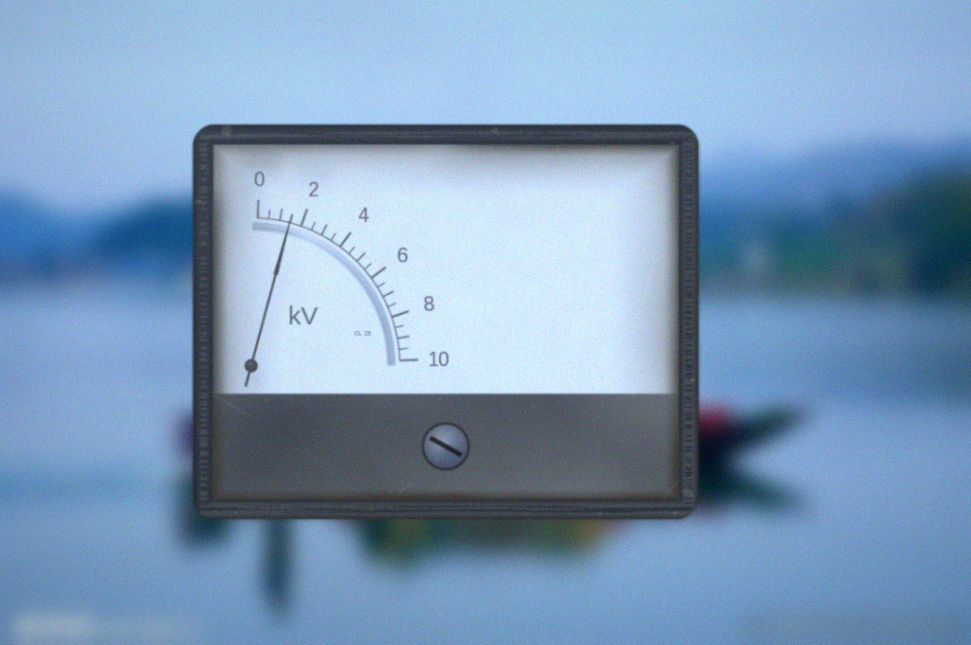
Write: 1.5 kV
